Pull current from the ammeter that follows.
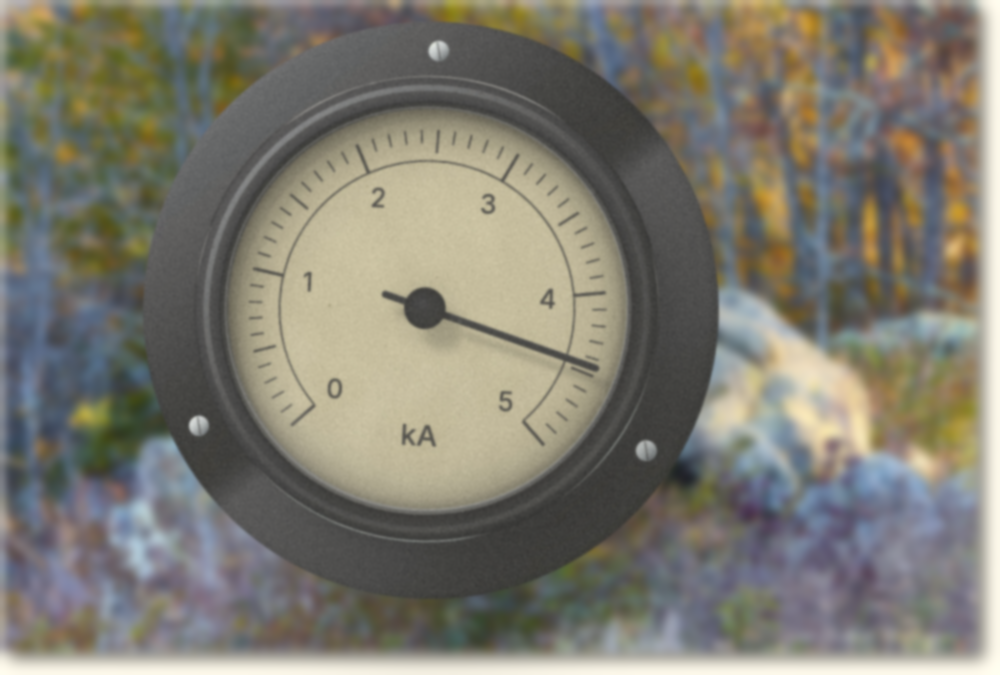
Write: 4.45 kA
